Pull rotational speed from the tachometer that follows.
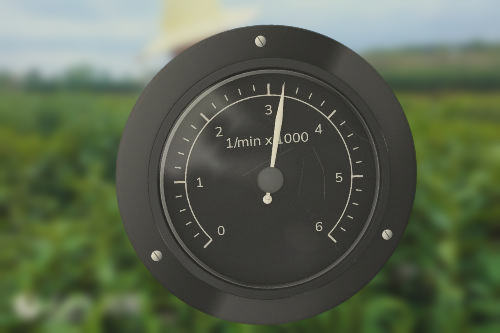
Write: 3200 rpm
